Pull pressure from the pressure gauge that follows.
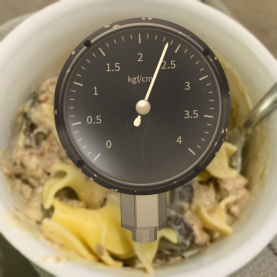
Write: 2.35 kg/cm²
